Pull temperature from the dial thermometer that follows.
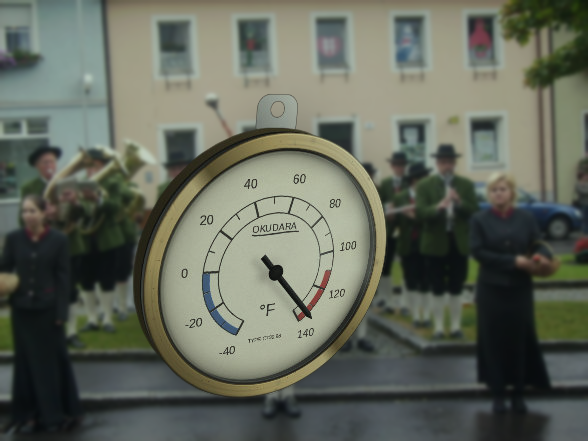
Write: 135 °F
